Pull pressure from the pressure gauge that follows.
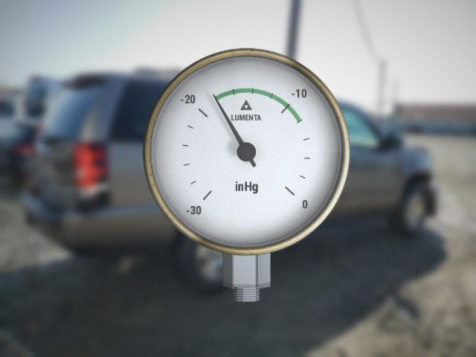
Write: -18 inHg
